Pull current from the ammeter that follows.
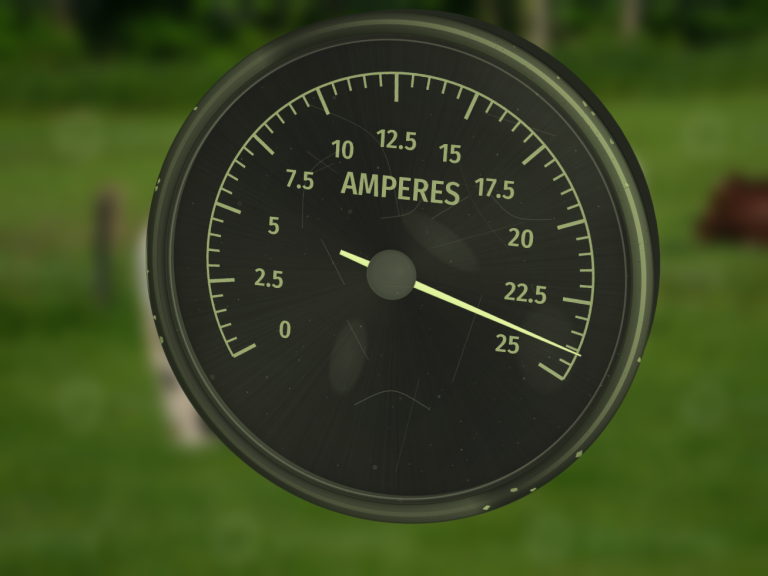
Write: 24 A
